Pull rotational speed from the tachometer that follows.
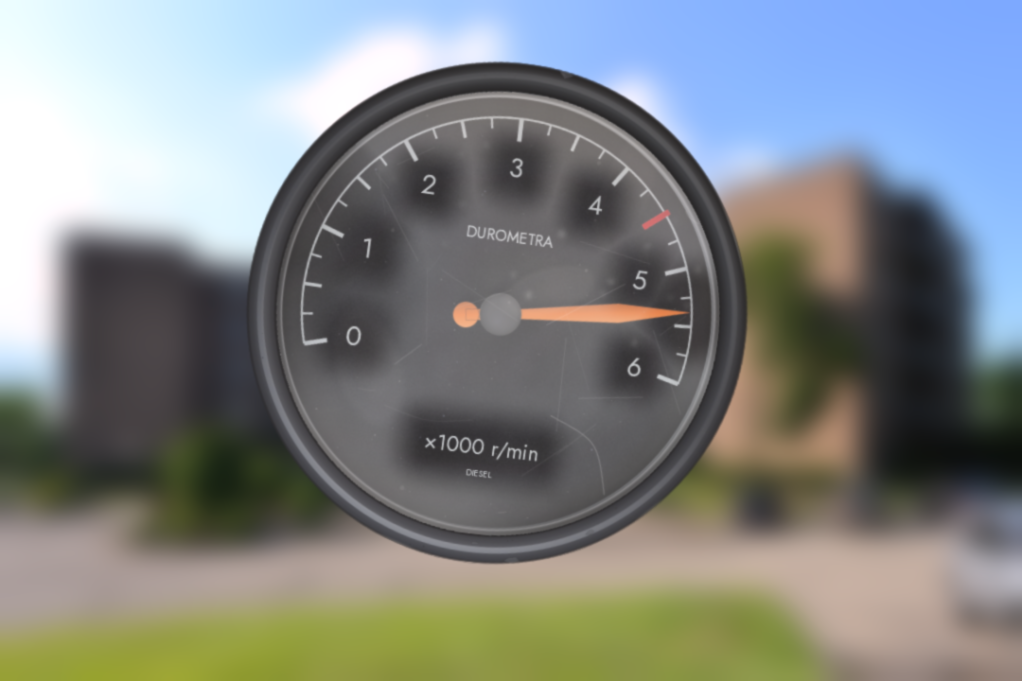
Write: 5375 rpm
